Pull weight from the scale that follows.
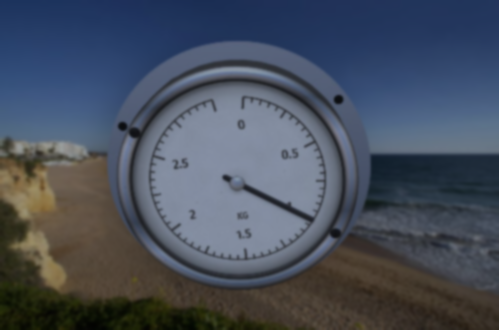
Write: 1 kg
